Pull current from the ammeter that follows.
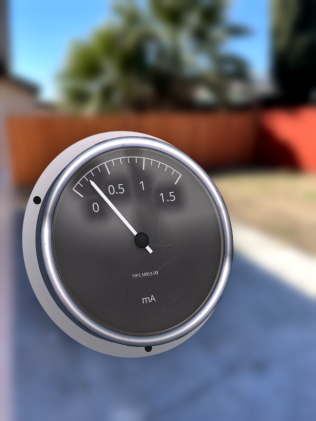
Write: 0.2 mA
